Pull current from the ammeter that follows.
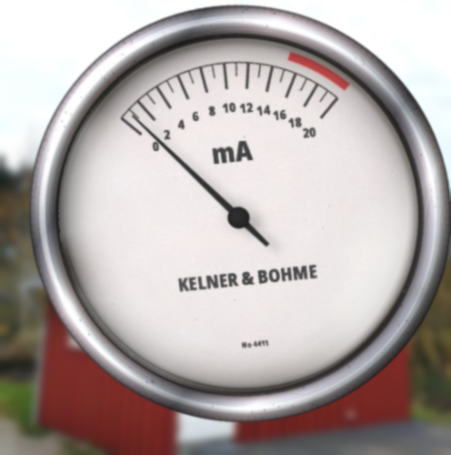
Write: 1 mA
